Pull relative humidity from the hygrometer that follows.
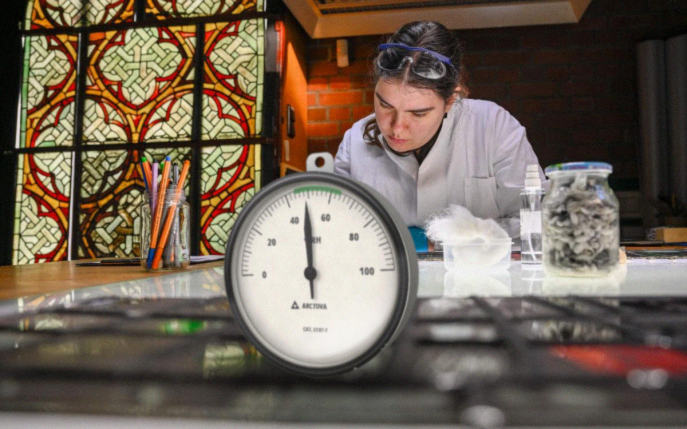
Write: 50 %
